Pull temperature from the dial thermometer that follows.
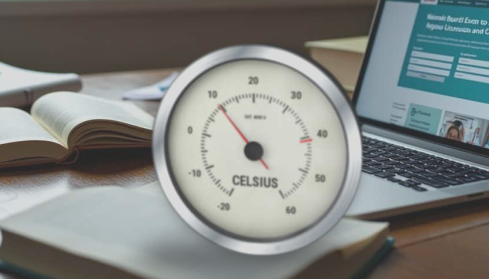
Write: 10 °C
